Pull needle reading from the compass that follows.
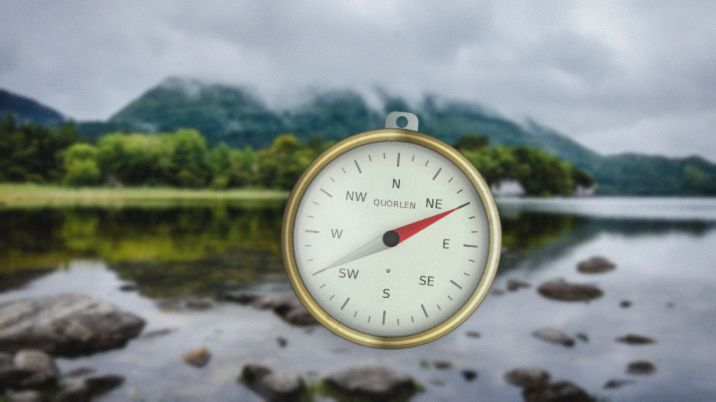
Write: 60 °
